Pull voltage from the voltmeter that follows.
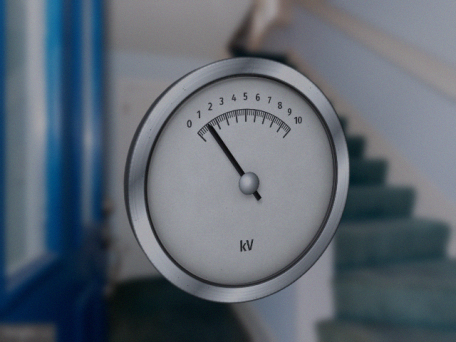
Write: 1 kV
